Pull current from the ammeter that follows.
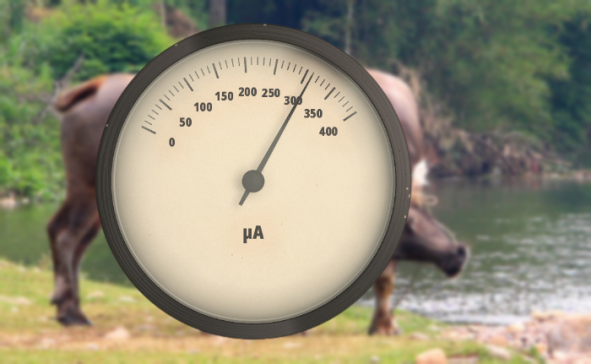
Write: 310 µA
